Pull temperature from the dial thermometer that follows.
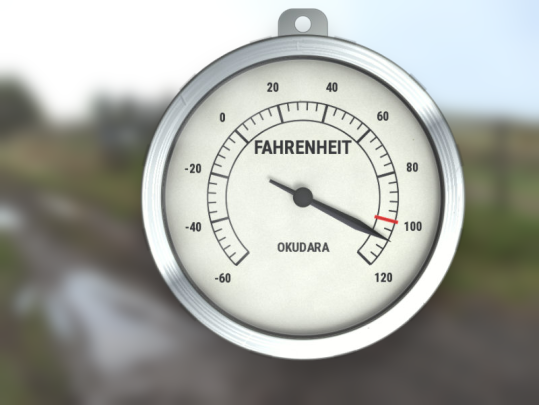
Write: 108 °F
